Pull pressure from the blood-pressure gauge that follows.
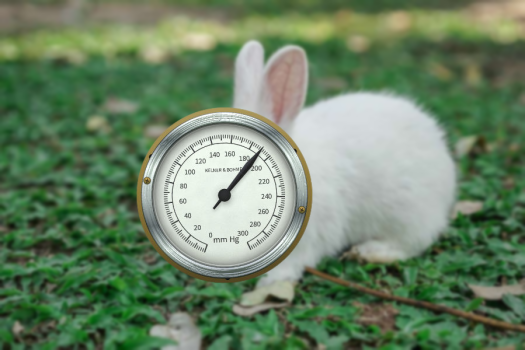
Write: 190 mmHg
